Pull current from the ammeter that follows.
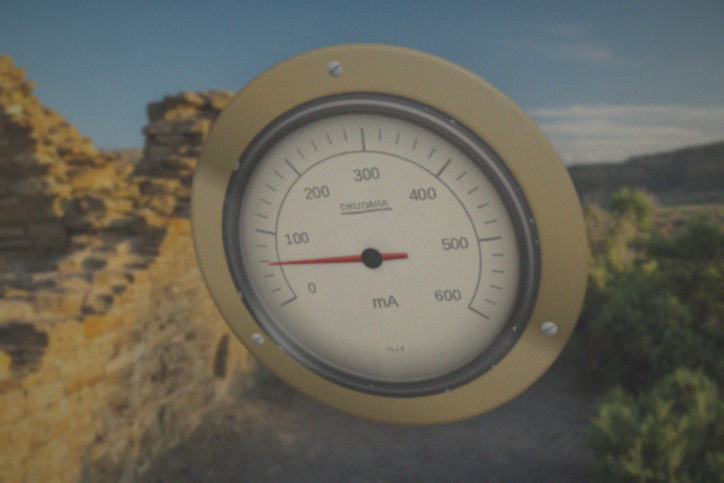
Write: 60 mA
